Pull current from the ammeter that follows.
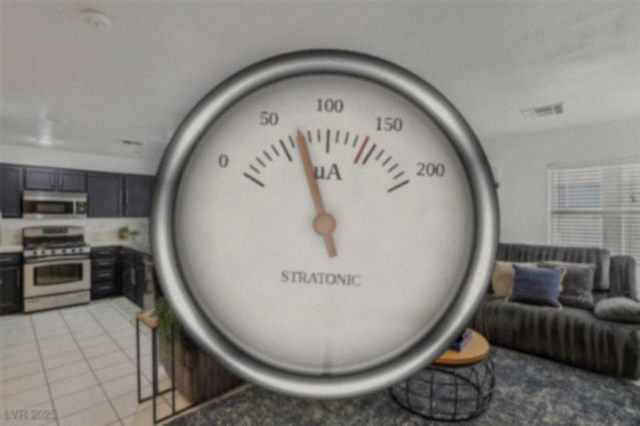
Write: 70 µA
